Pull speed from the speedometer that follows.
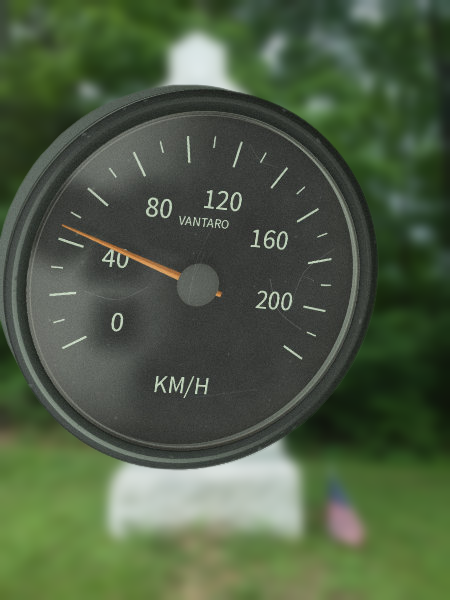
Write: 45 km/h
